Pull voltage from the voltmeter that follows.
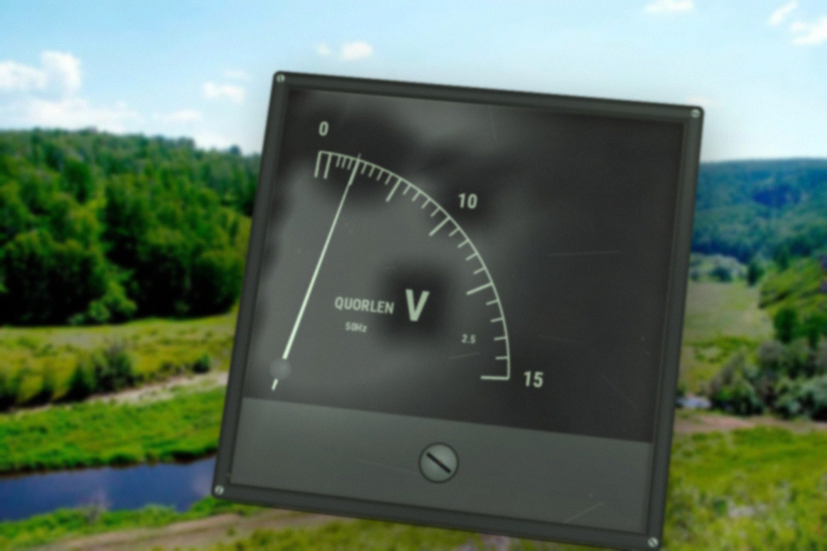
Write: 5 V
